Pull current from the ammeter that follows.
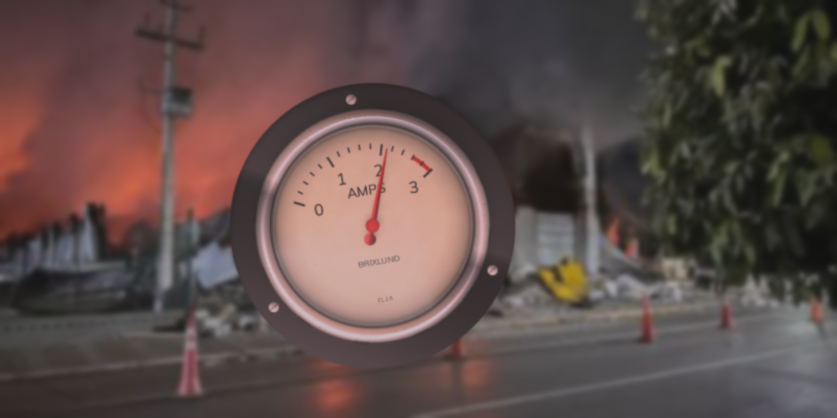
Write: 2.1 A
